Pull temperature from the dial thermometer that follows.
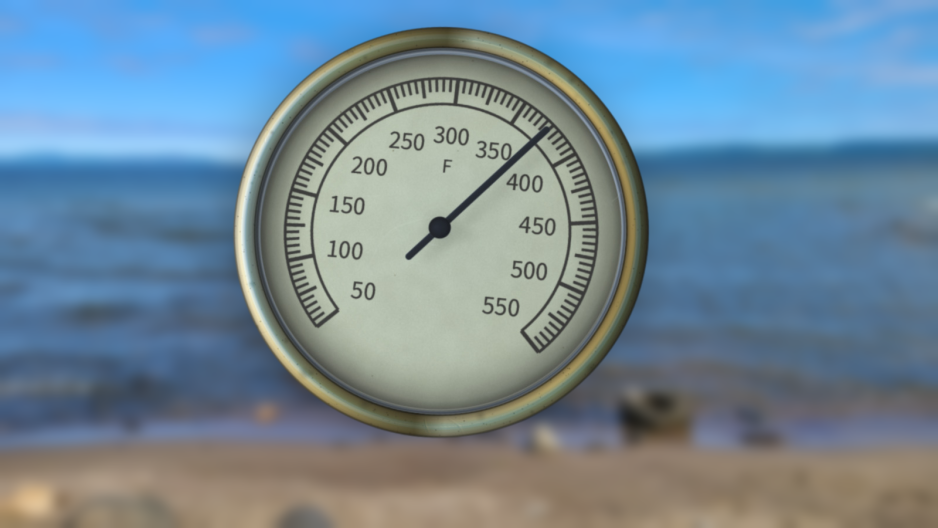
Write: 375 °F
